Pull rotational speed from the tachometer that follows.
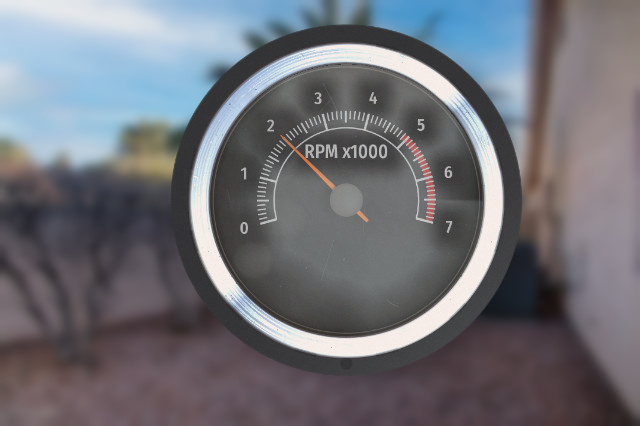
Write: 2000 rpm
